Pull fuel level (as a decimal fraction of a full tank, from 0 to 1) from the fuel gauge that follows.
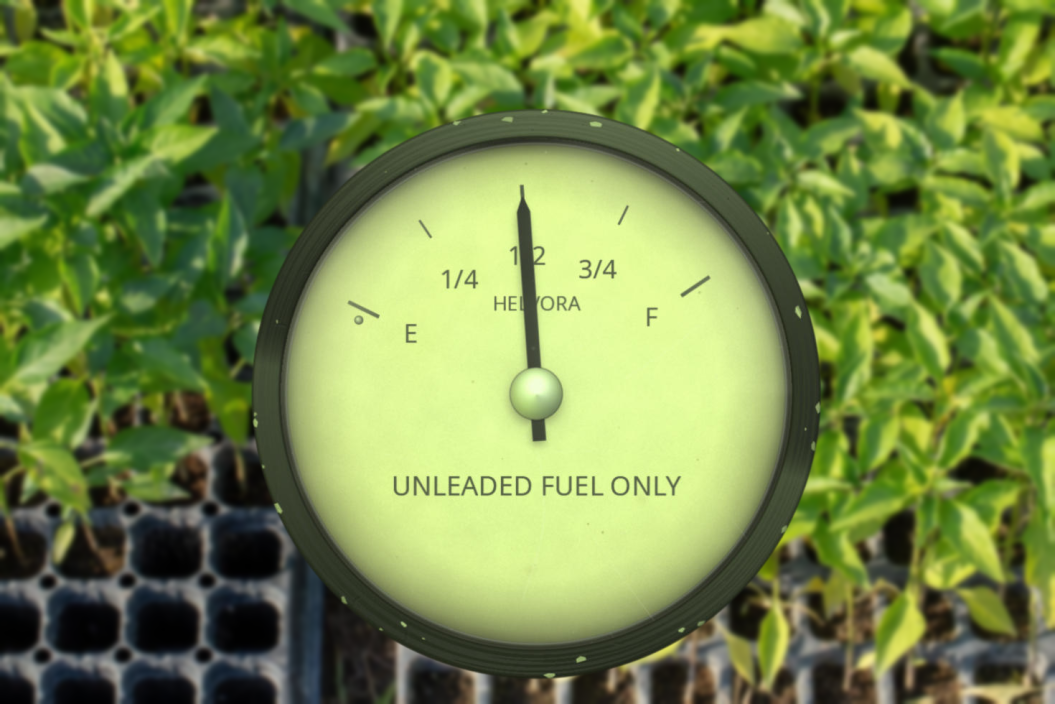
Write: 0.5
